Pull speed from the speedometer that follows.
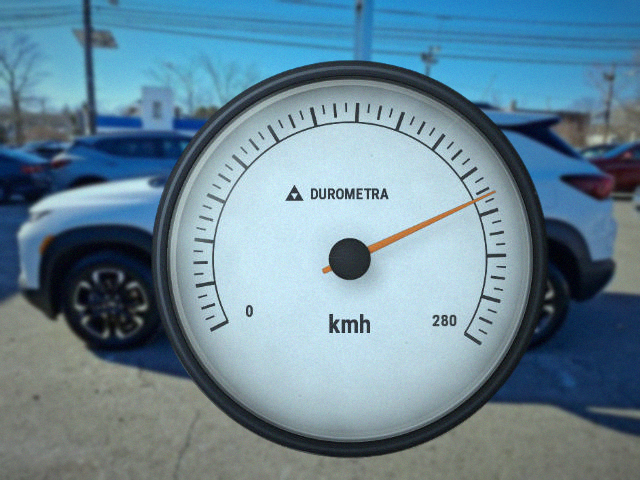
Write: 212.5 km/h
